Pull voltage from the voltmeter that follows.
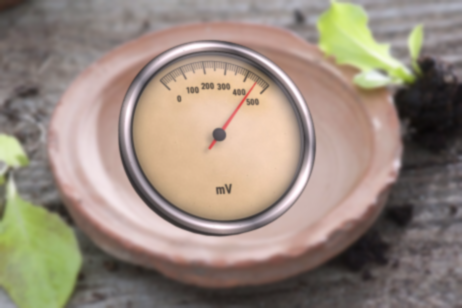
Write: 450 mV
